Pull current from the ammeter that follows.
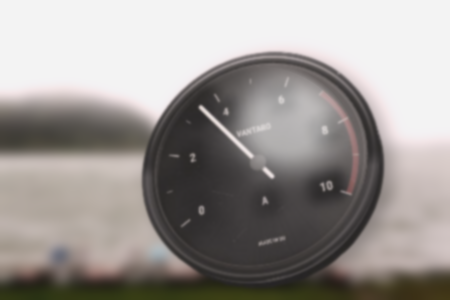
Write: 3.5 A
